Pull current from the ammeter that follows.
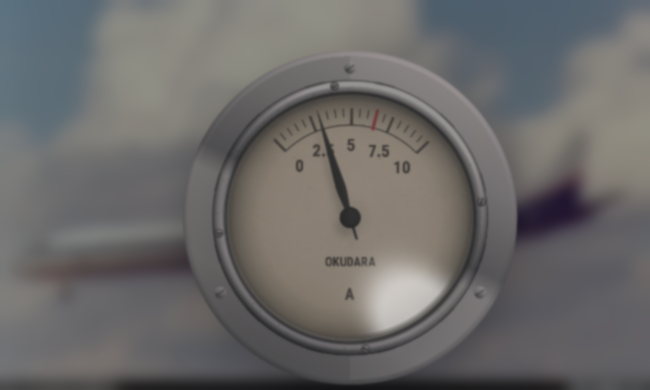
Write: 3 A
